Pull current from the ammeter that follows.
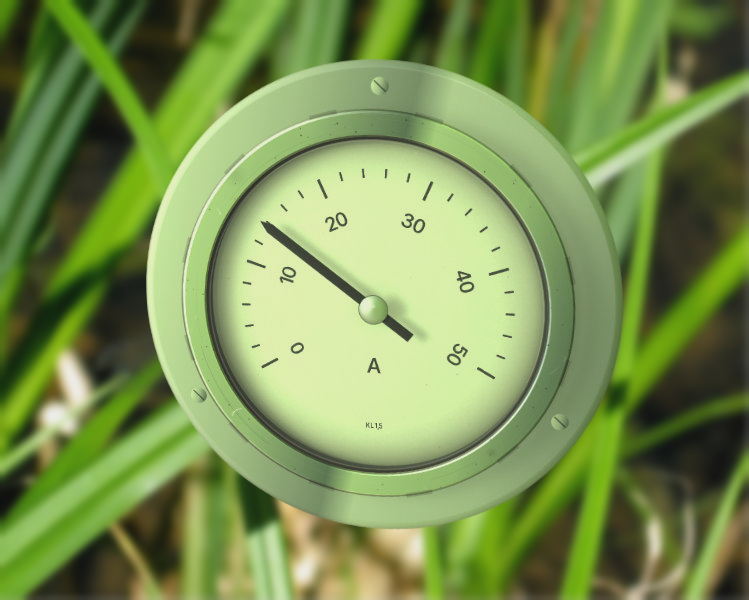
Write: 14 A
